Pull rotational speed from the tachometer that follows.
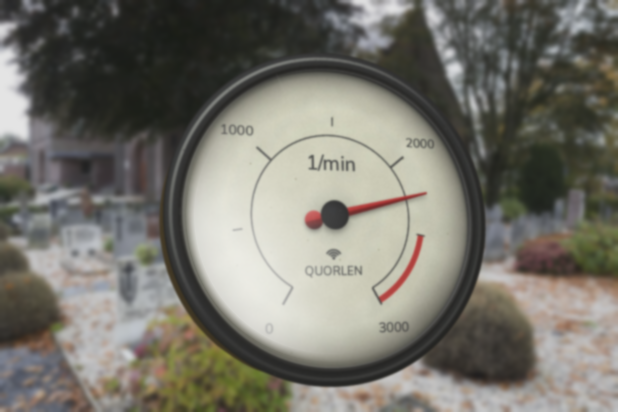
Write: 2250 rpm
